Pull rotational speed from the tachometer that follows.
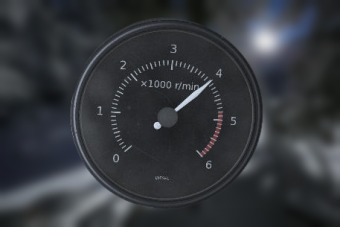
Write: 4000 rpm
